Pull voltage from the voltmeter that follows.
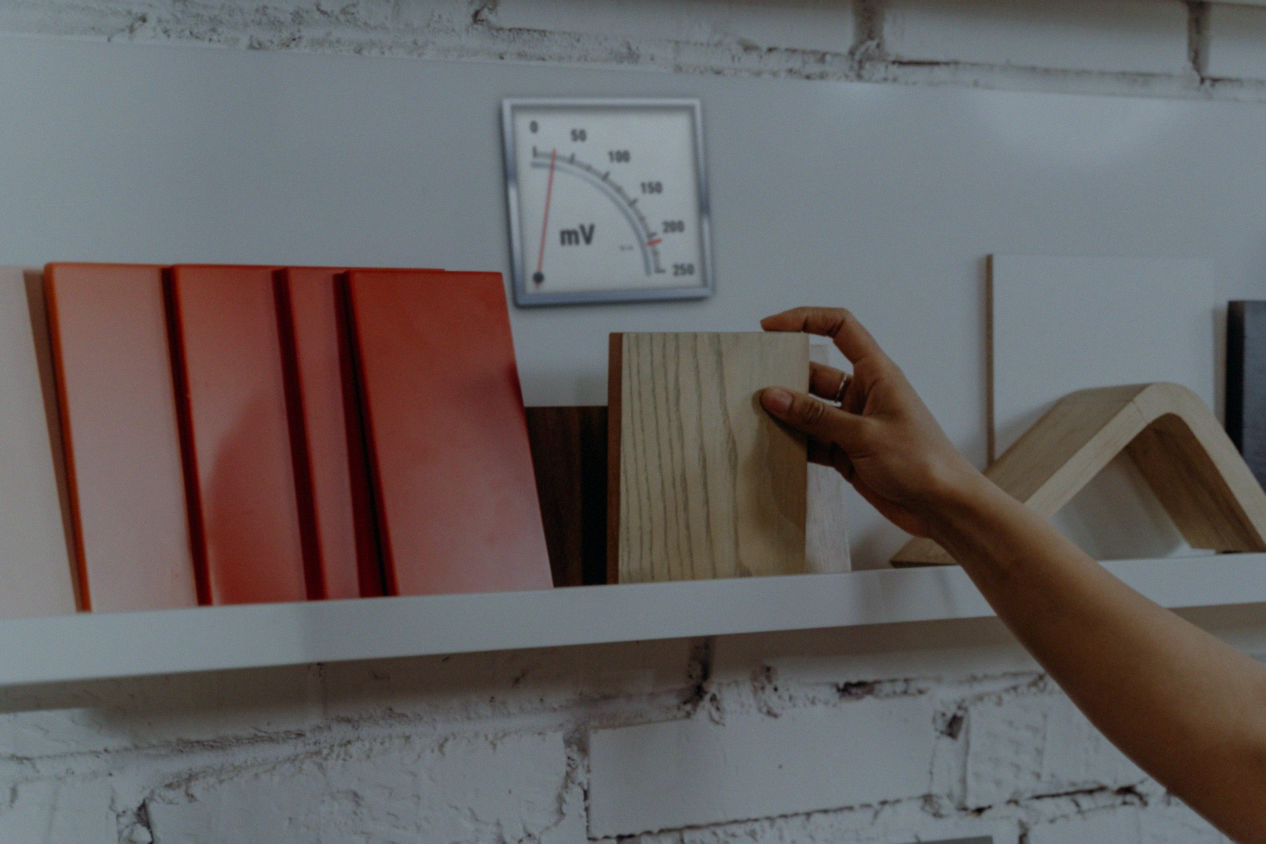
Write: 25 mV
